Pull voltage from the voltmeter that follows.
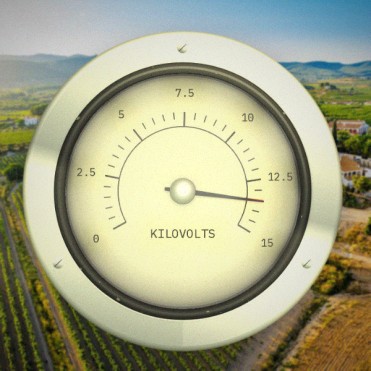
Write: 13.5 kV
